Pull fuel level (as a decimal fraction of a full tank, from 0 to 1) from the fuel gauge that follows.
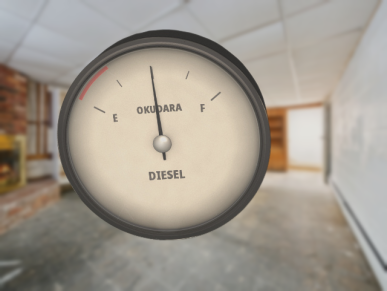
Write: 0.5
